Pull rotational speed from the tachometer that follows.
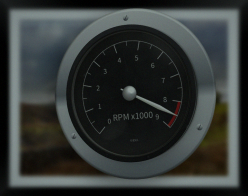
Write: 8500 rpm
